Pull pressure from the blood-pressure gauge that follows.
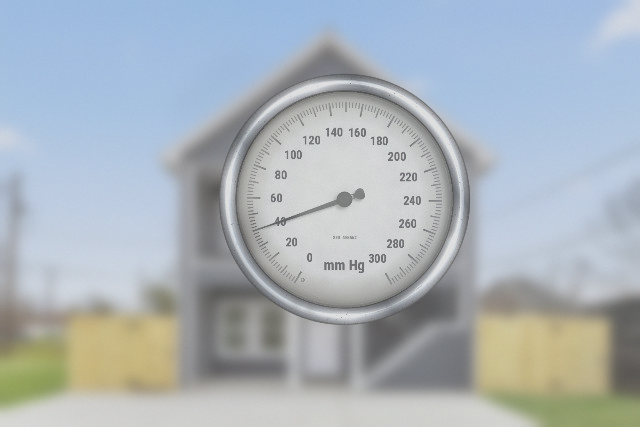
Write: 40 mmHg
